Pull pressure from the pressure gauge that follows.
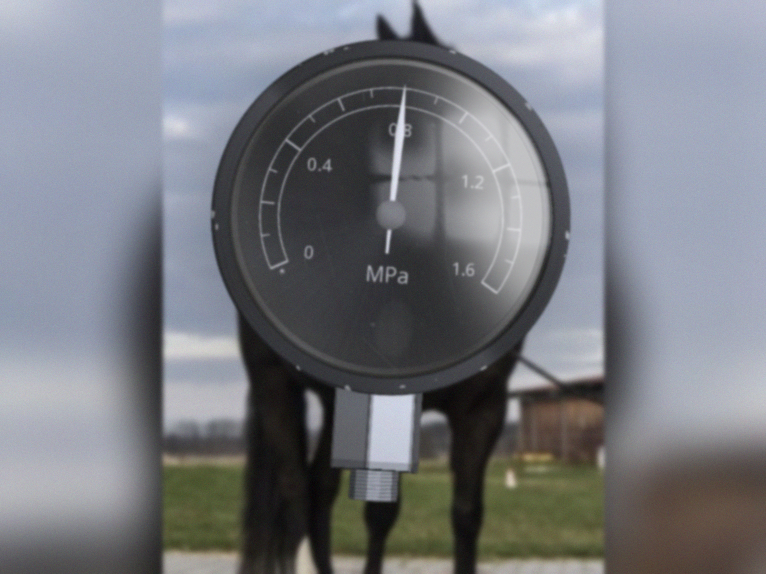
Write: 0.8 MPa
